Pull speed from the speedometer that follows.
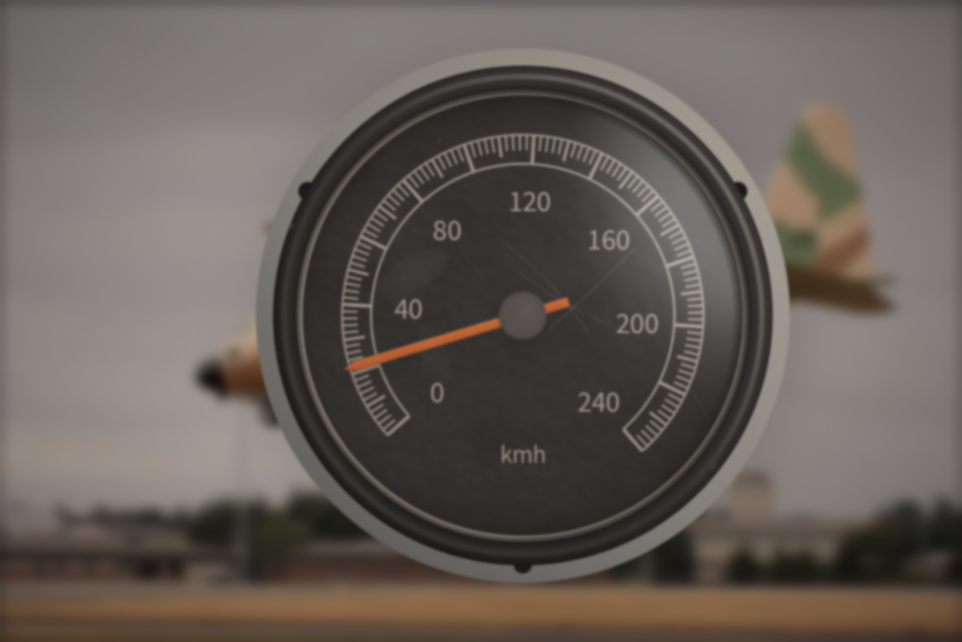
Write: 22 km/h
